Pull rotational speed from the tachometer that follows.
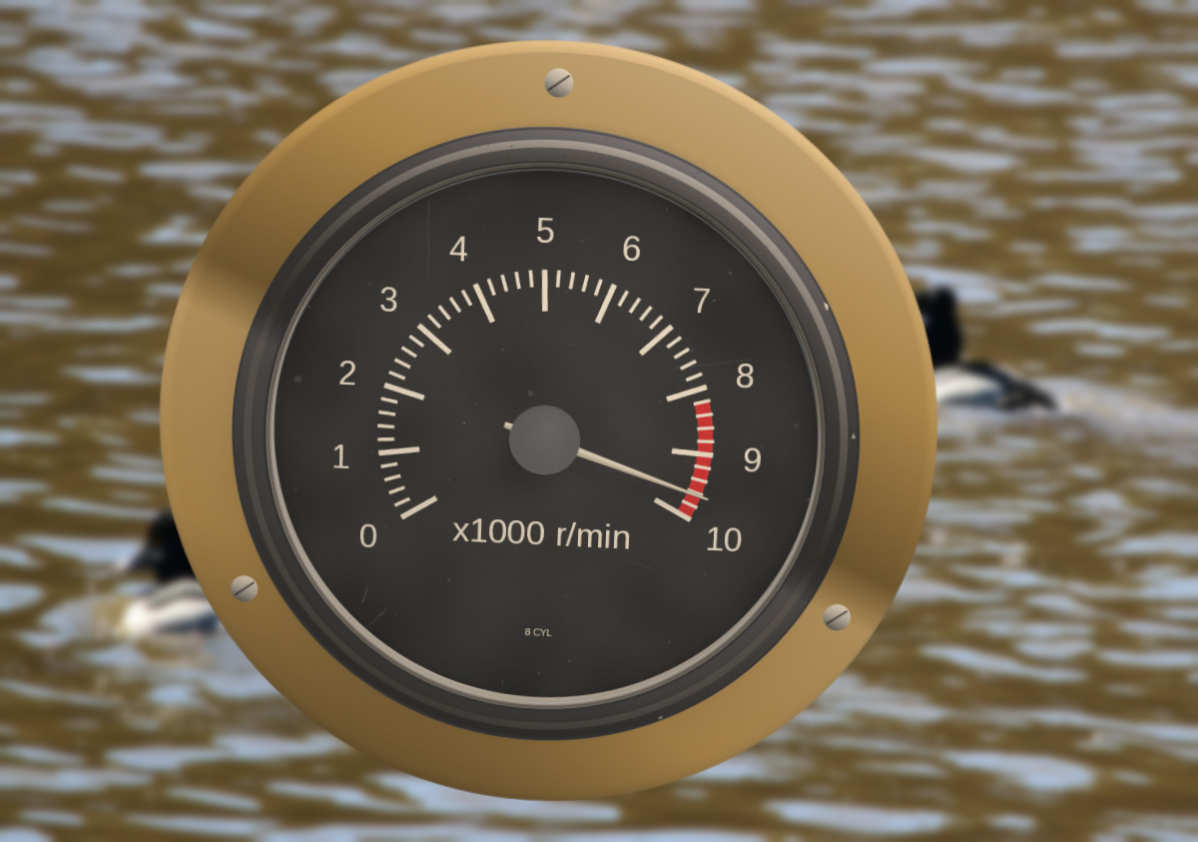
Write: 9600 rpm
